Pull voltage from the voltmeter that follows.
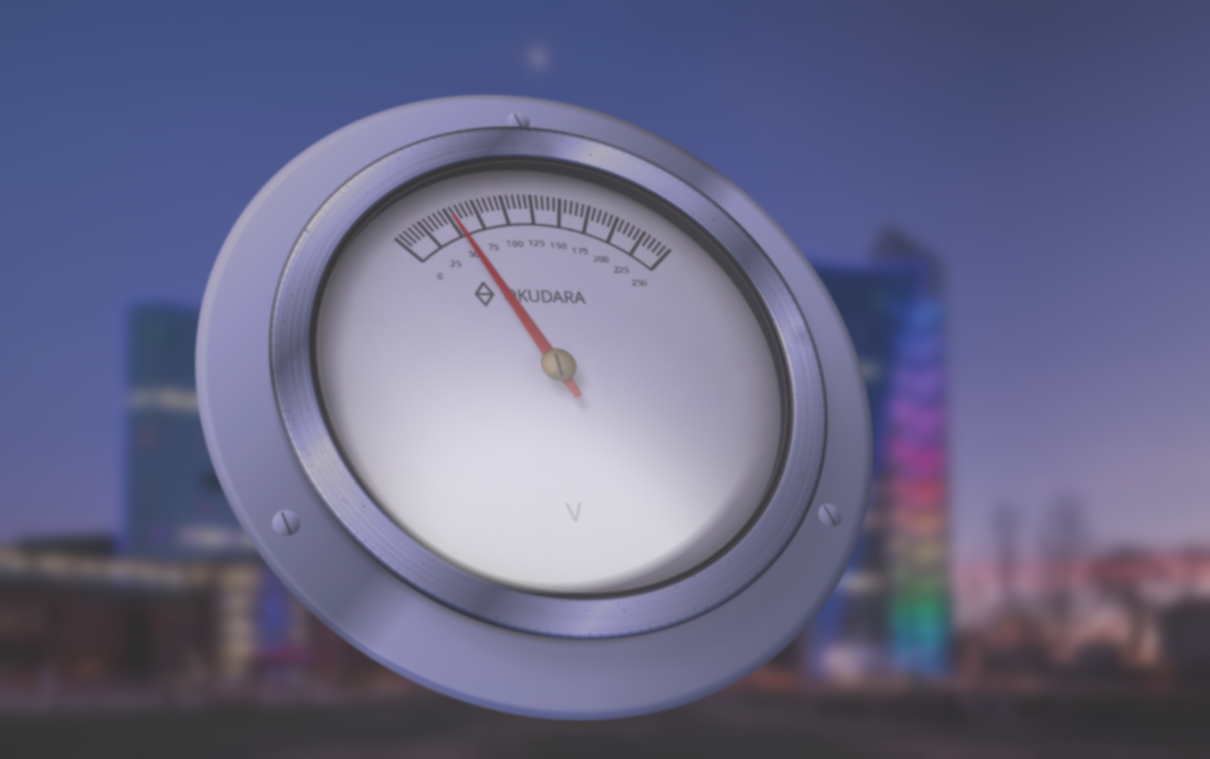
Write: 50 V
